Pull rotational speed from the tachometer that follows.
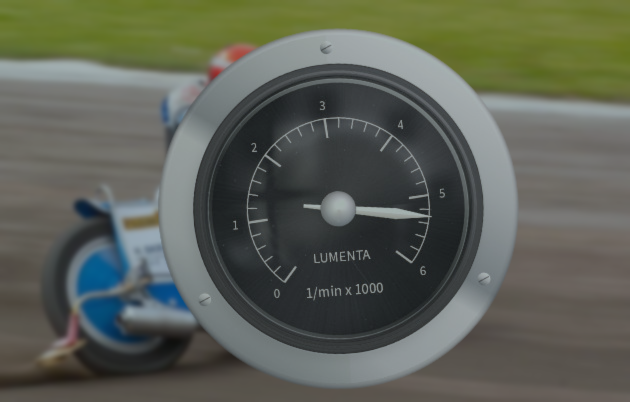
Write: 5300 rpm
